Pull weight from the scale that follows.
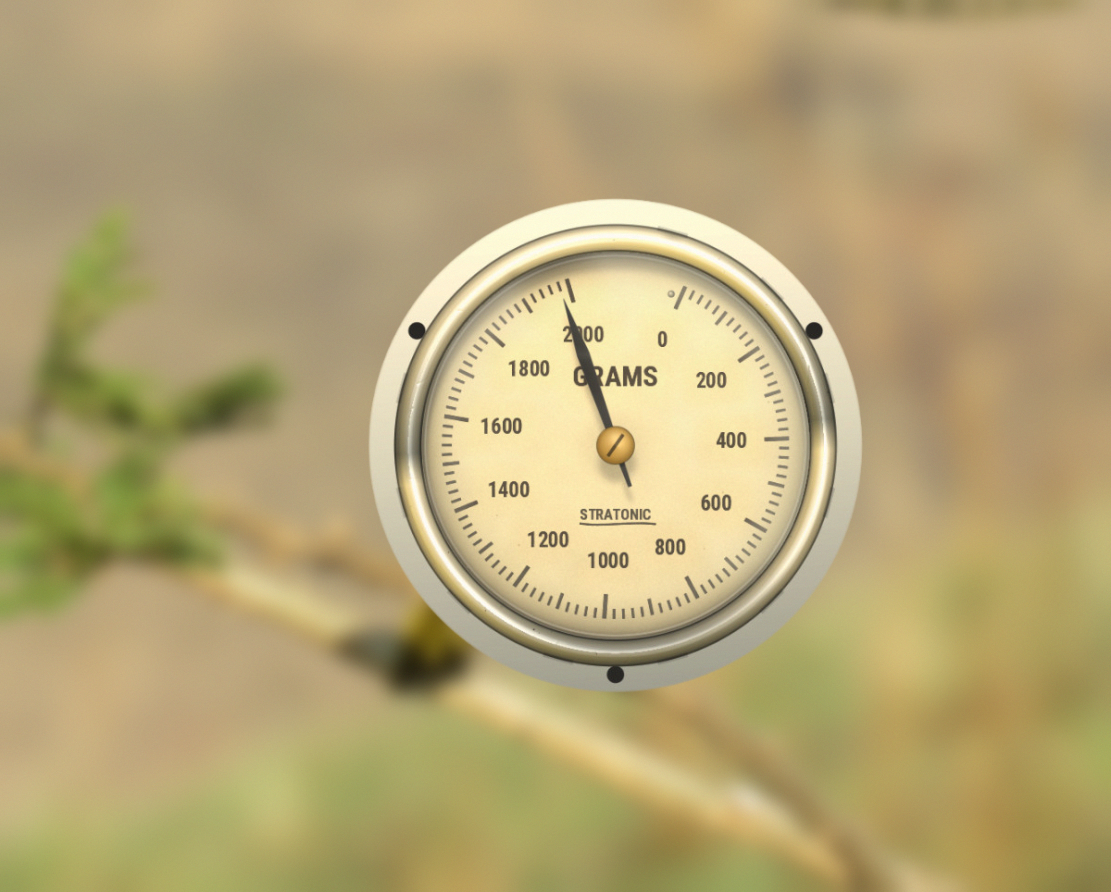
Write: 1980 g
